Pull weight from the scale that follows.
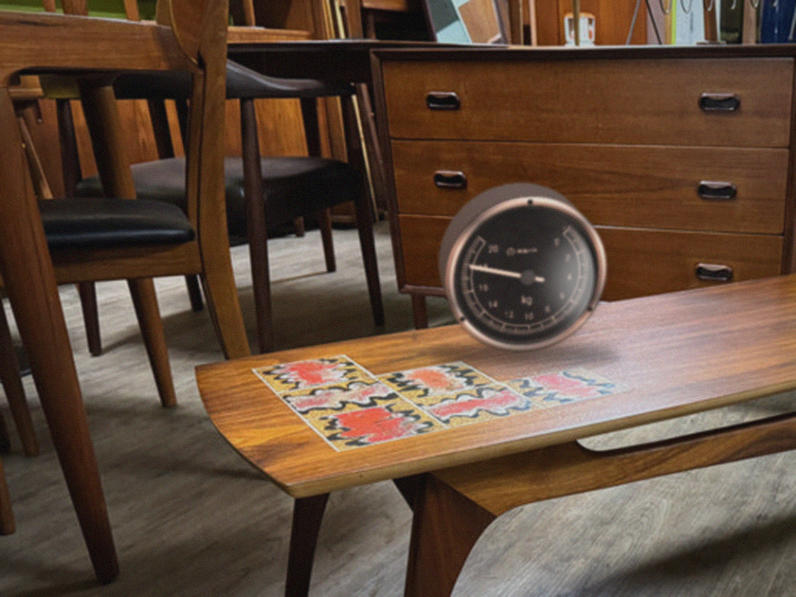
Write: 18 kg
